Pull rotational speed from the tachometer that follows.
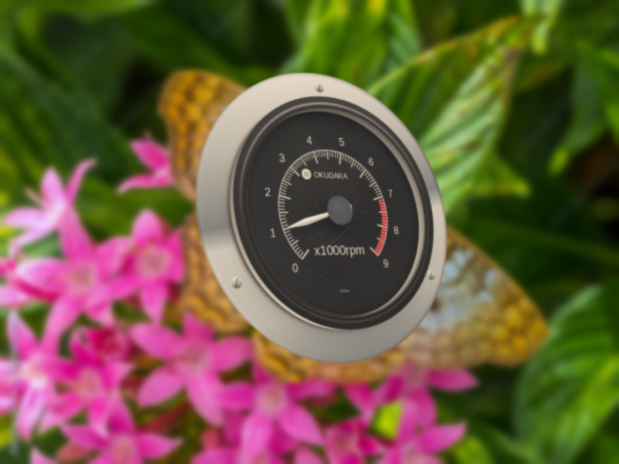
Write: 1000 rpm
